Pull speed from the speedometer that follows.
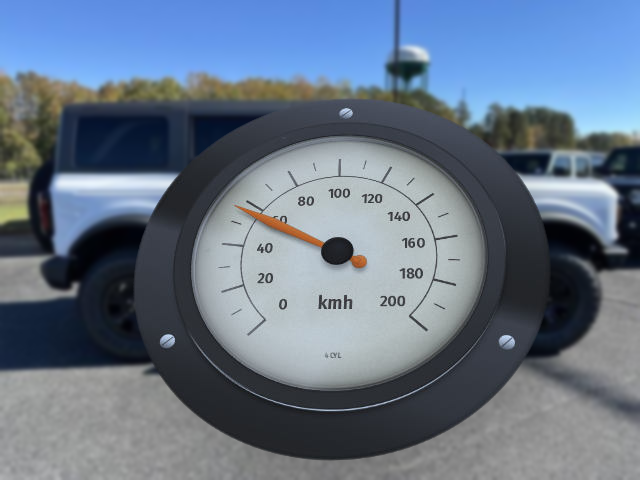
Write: 55 km/h
